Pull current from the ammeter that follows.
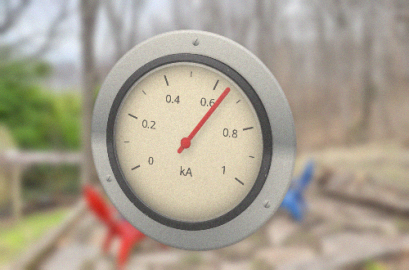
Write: 0.65 kA
